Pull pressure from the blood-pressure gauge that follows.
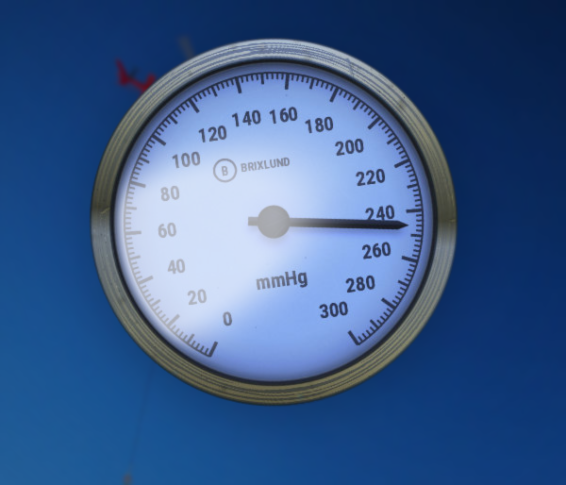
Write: 246 mmHg
